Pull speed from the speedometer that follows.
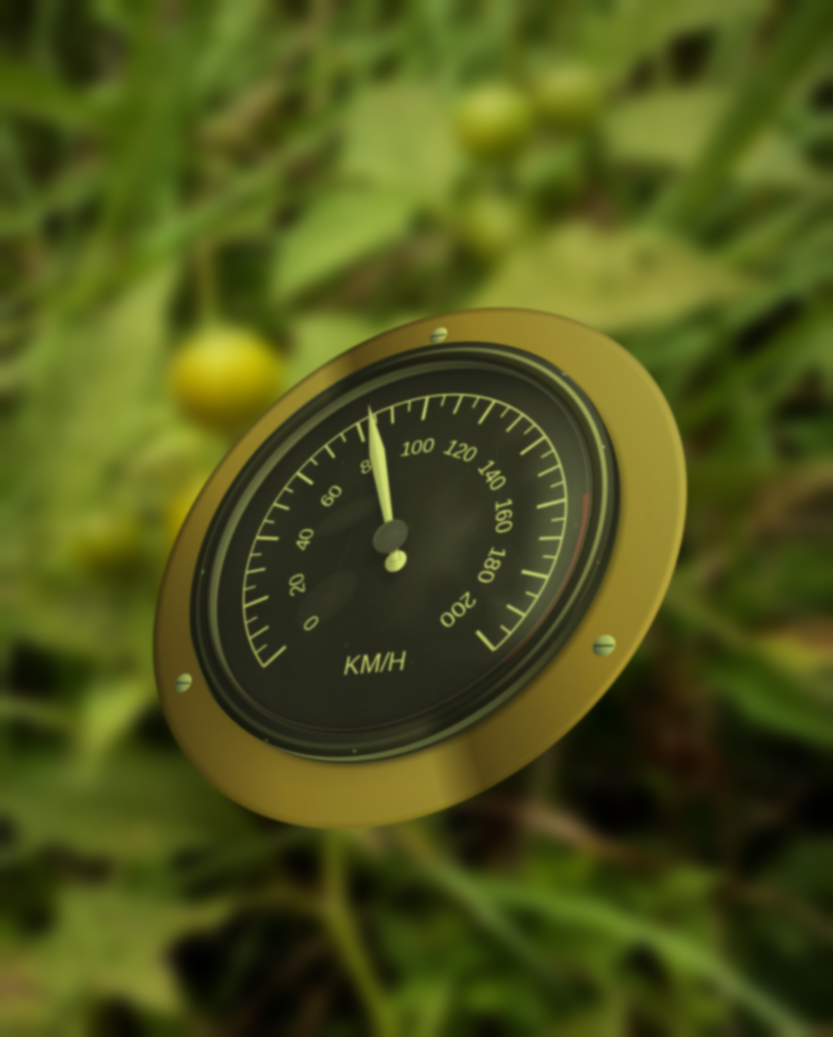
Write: 85 km/h
